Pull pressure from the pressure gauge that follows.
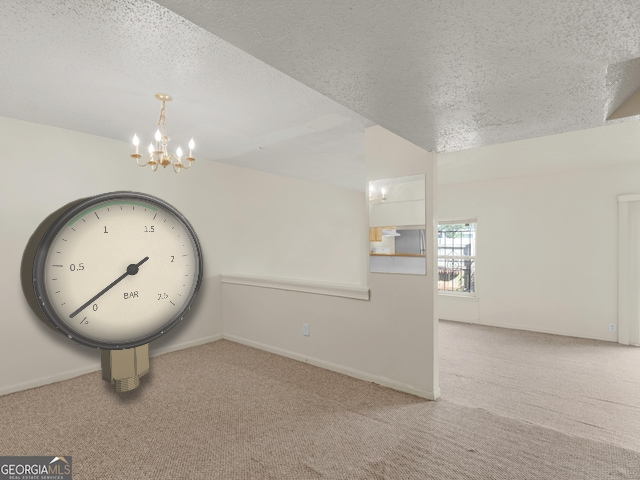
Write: 0.1 bar
